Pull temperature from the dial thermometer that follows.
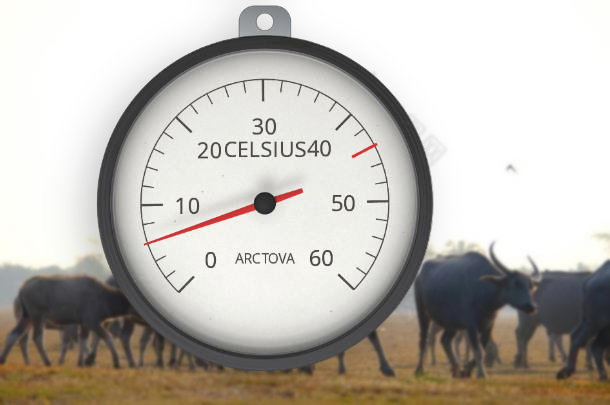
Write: 6 °C
